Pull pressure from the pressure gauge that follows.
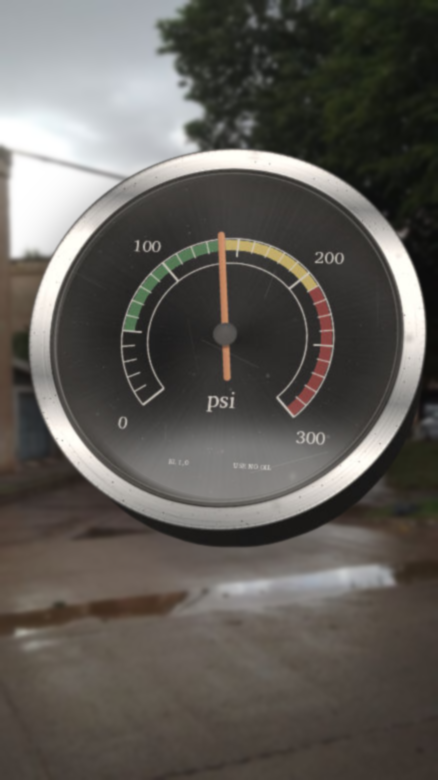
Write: 140 psi
